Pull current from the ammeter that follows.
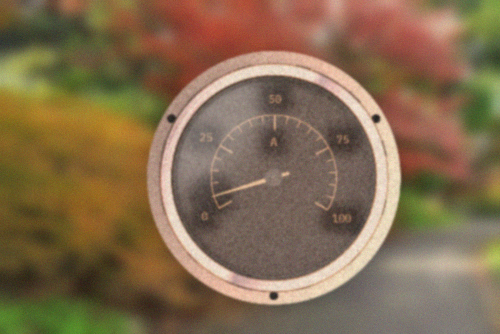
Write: 5 A
